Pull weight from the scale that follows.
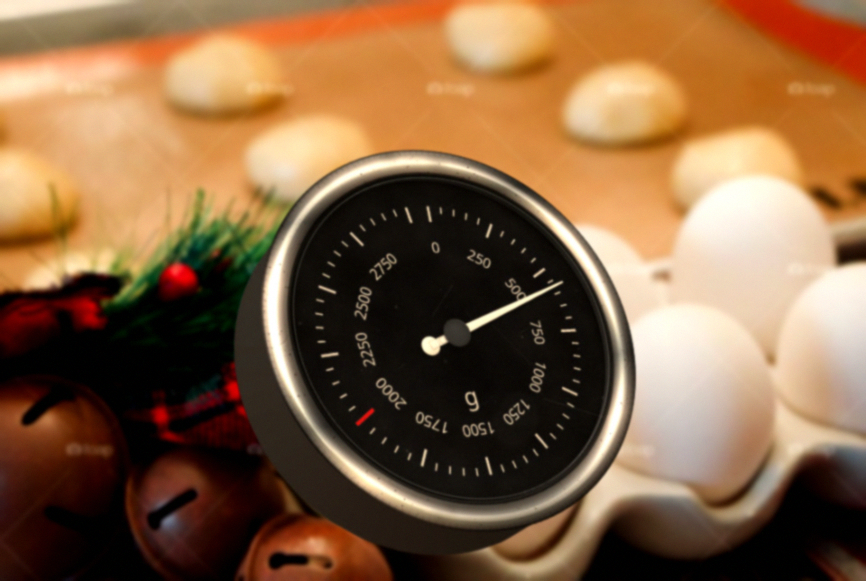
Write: 575 g
